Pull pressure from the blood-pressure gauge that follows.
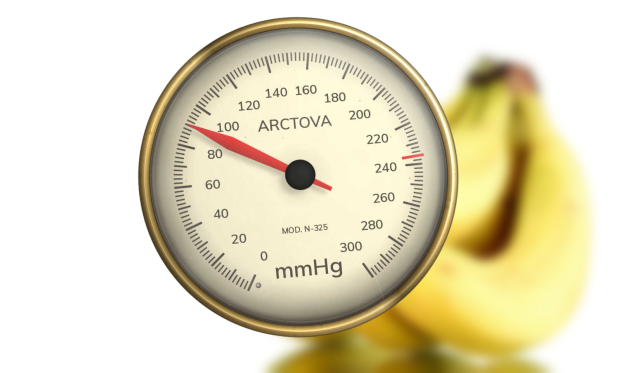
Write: 90 mmHg
